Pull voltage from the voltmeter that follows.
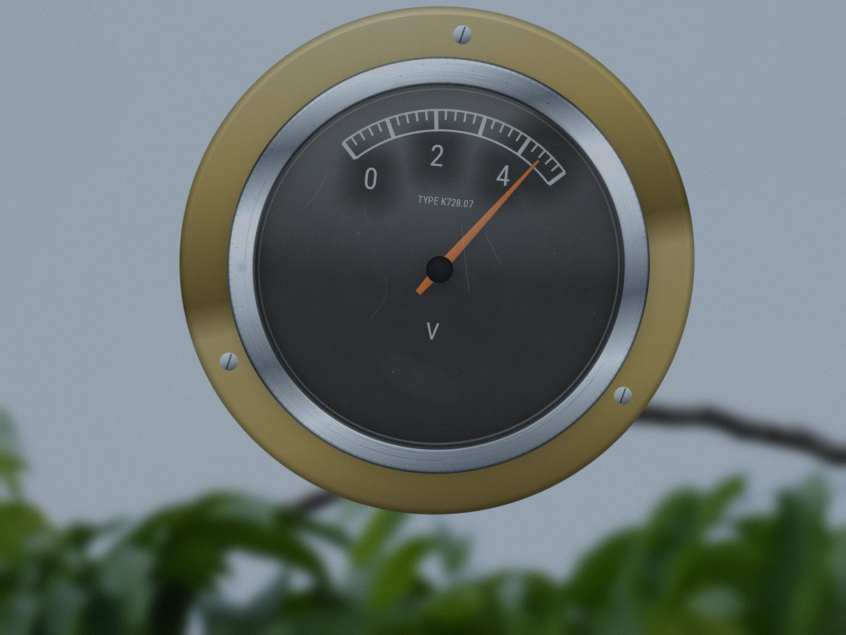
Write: 4.4 V
